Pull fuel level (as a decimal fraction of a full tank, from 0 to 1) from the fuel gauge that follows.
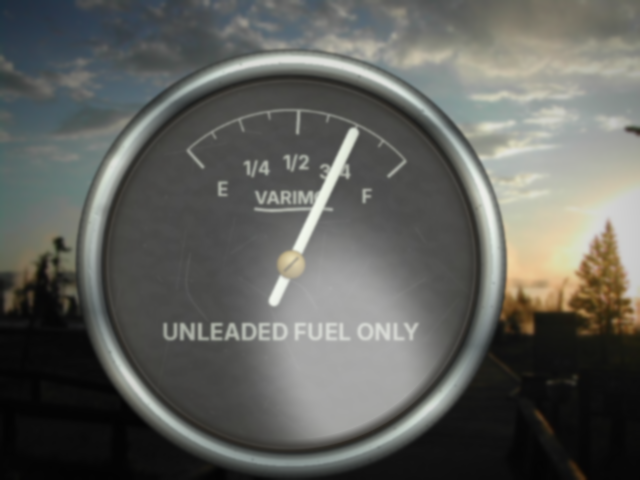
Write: 0.75
